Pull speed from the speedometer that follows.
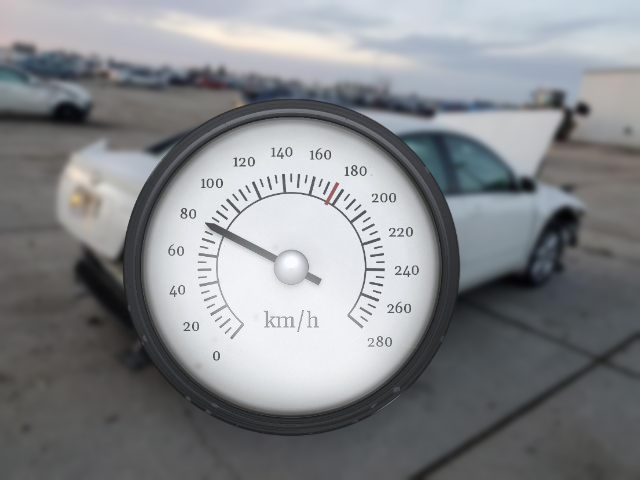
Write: 80 km/h
